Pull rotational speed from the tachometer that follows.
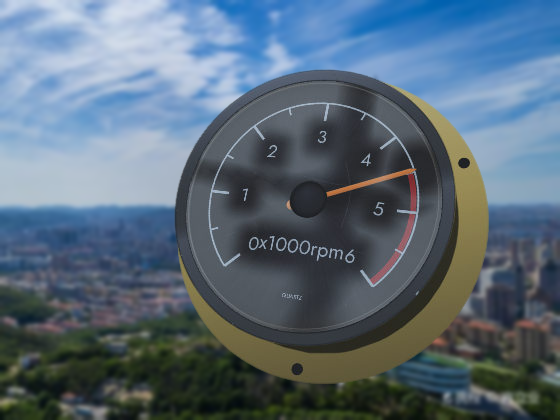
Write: 4500 rpm
